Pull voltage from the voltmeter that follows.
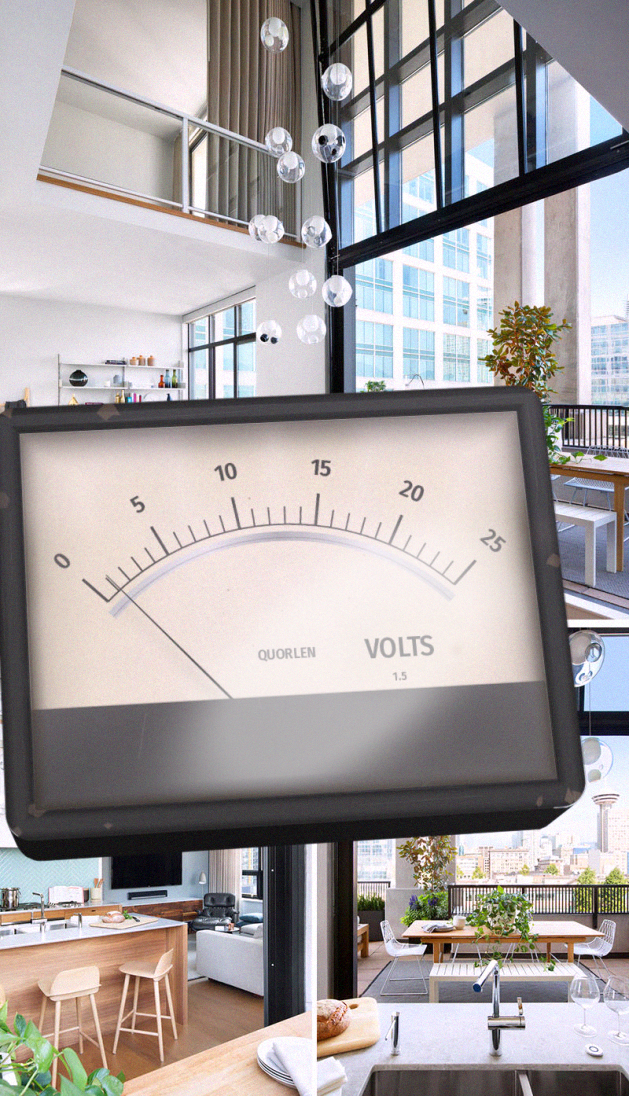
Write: 1 V
